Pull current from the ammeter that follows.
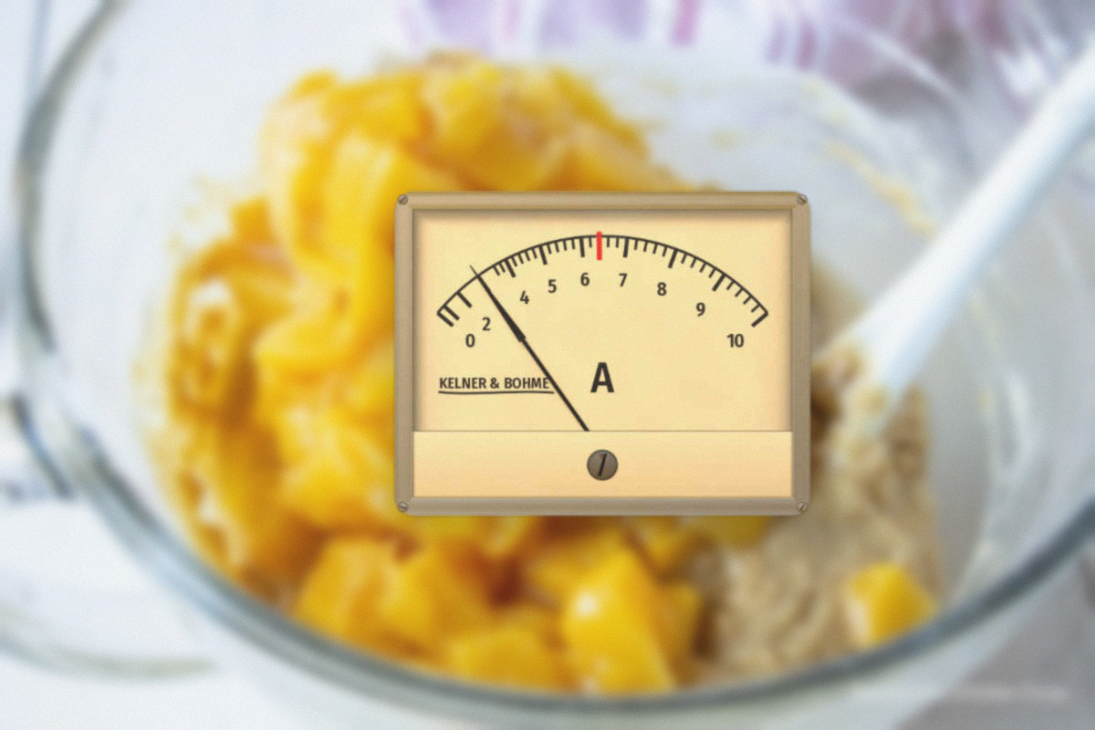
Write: 3 A
